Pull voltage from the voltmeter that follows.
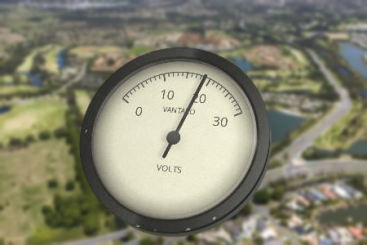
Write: 19 V
